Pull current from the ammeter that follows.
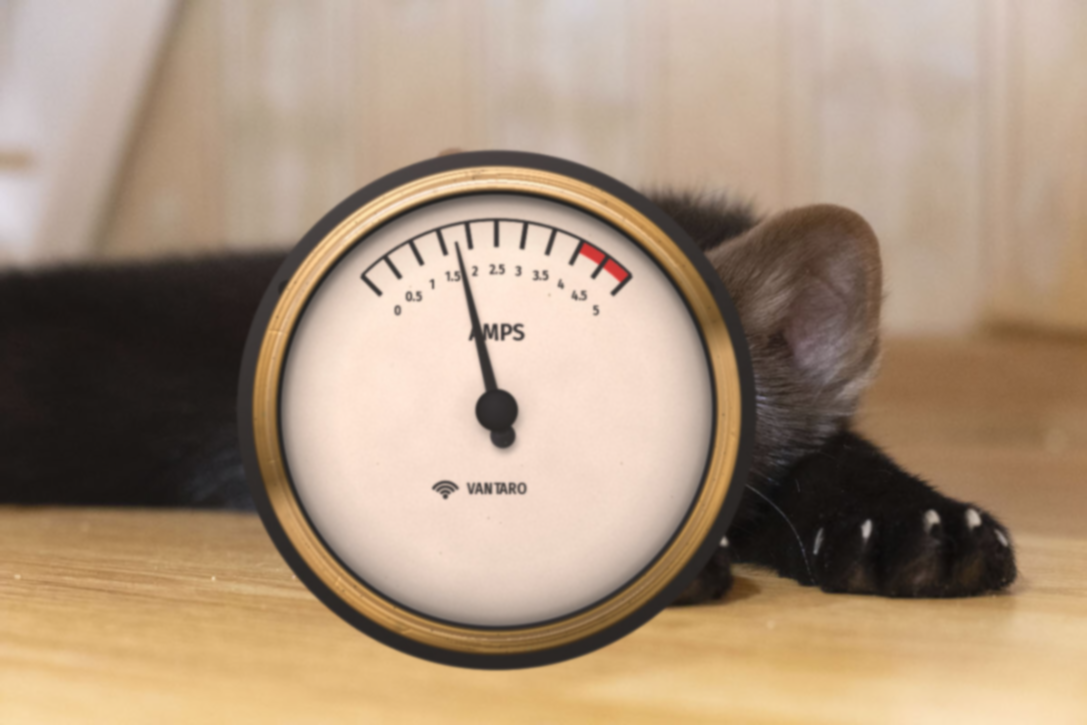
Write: 1.75 A
